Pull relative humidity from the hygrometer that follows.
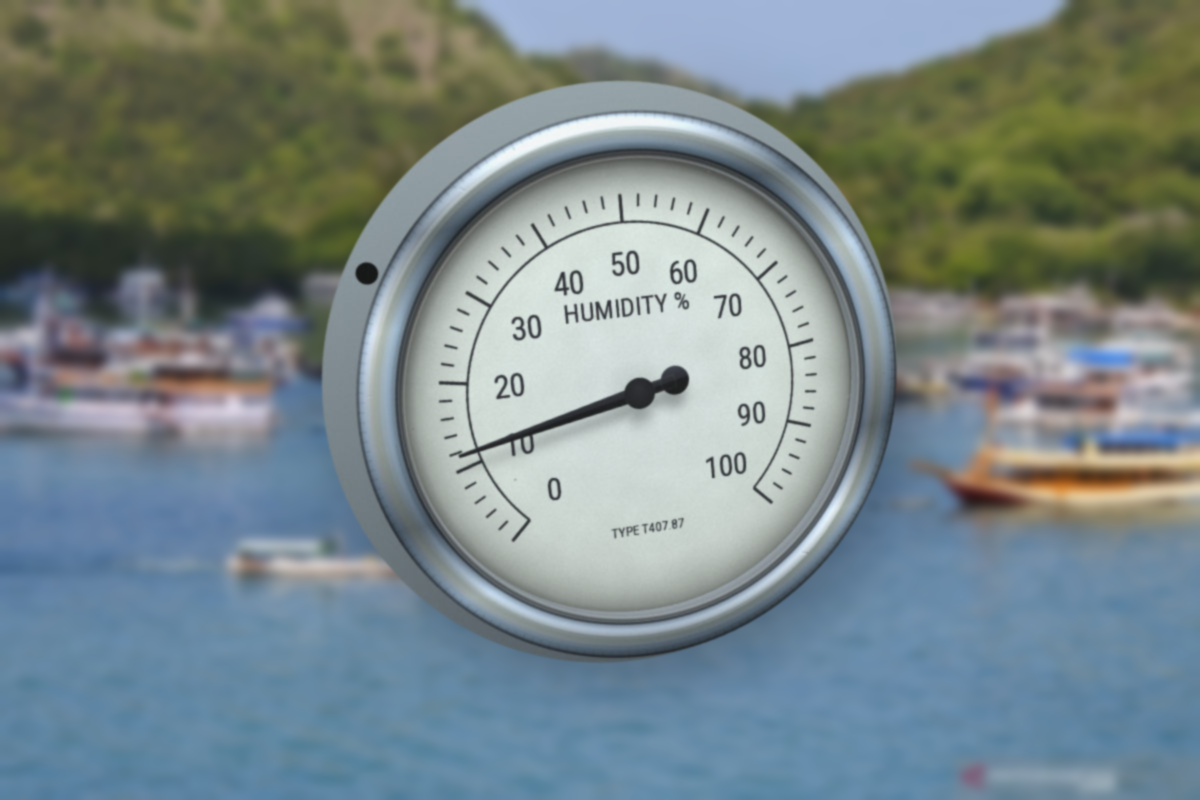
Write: 12 %
